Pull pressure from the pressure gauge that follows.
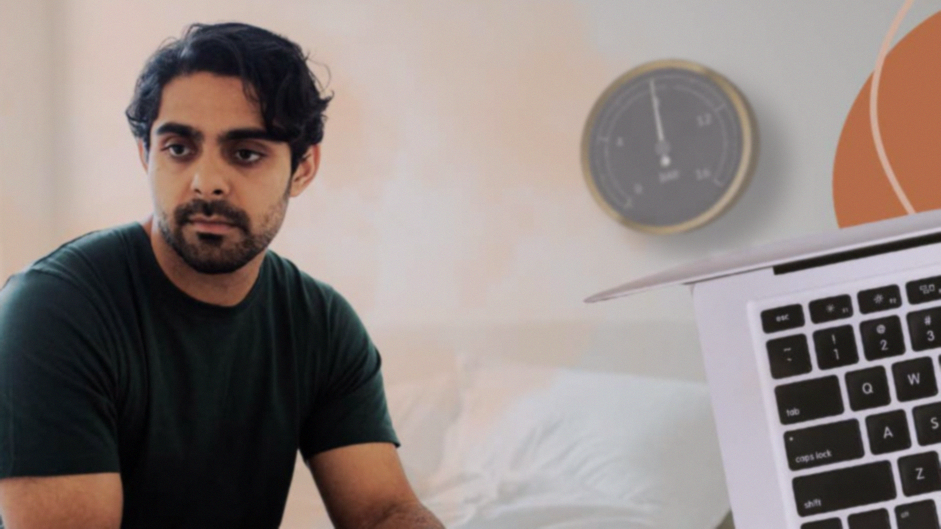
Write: 8 bar
